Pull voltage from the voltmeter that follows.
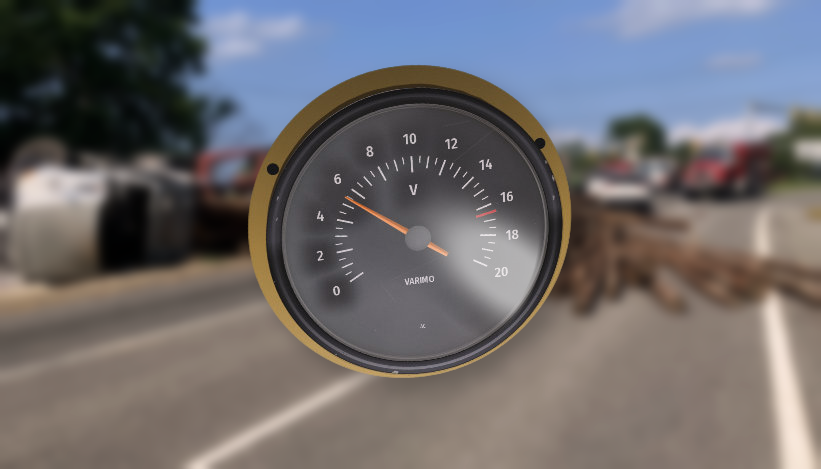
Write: 5.5 V
